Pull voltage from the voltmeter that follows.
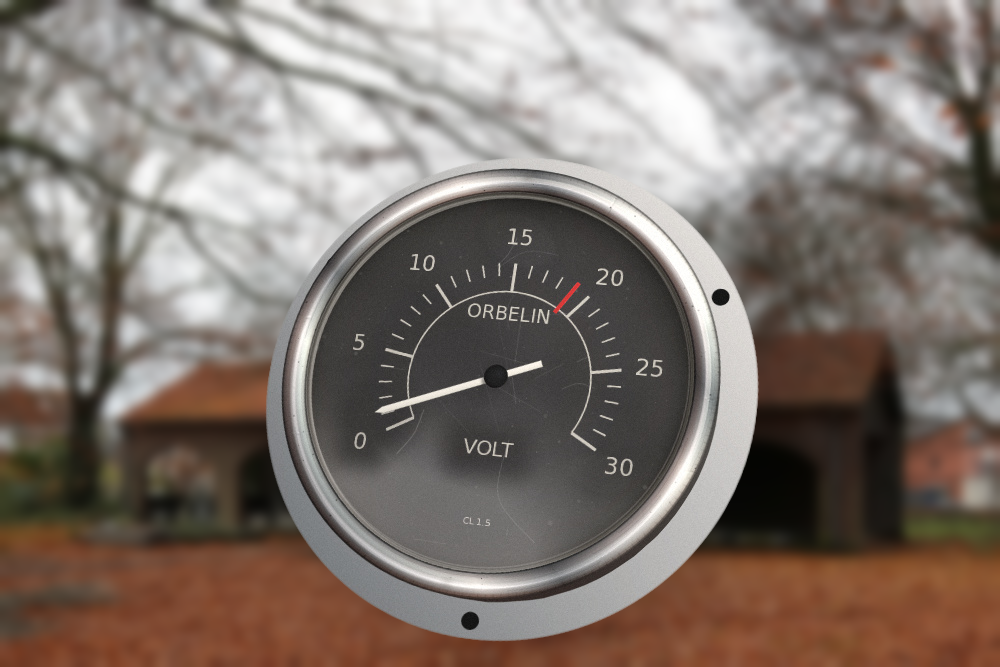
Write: 1 V
